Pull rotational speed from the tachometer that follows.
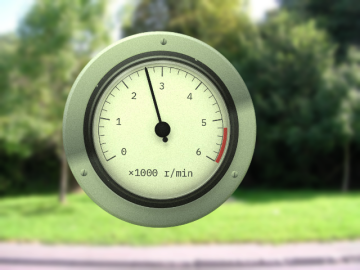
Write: 2600 rpm
